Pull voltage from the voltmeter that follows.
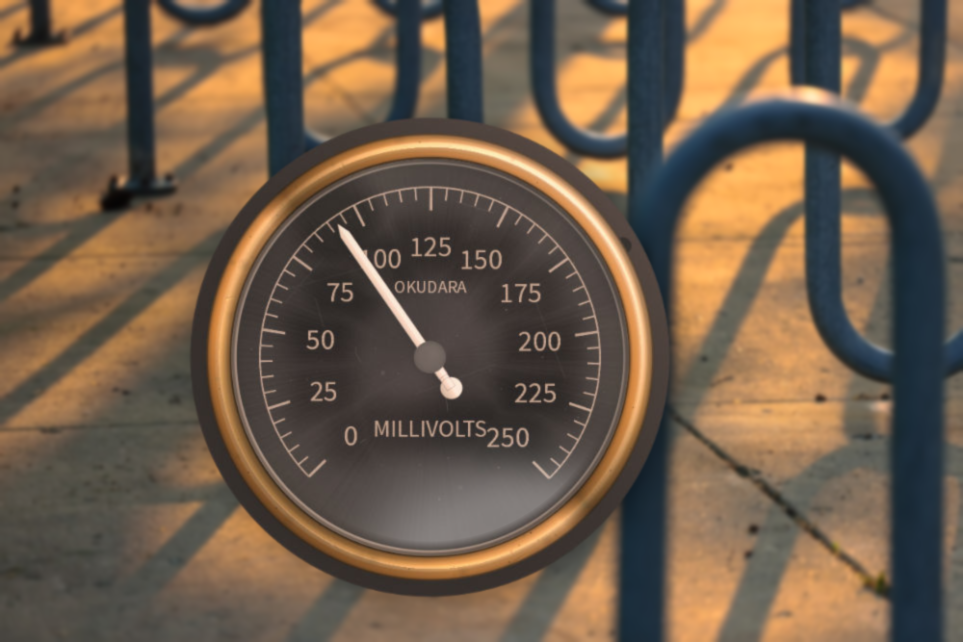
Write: 92.5 mV
